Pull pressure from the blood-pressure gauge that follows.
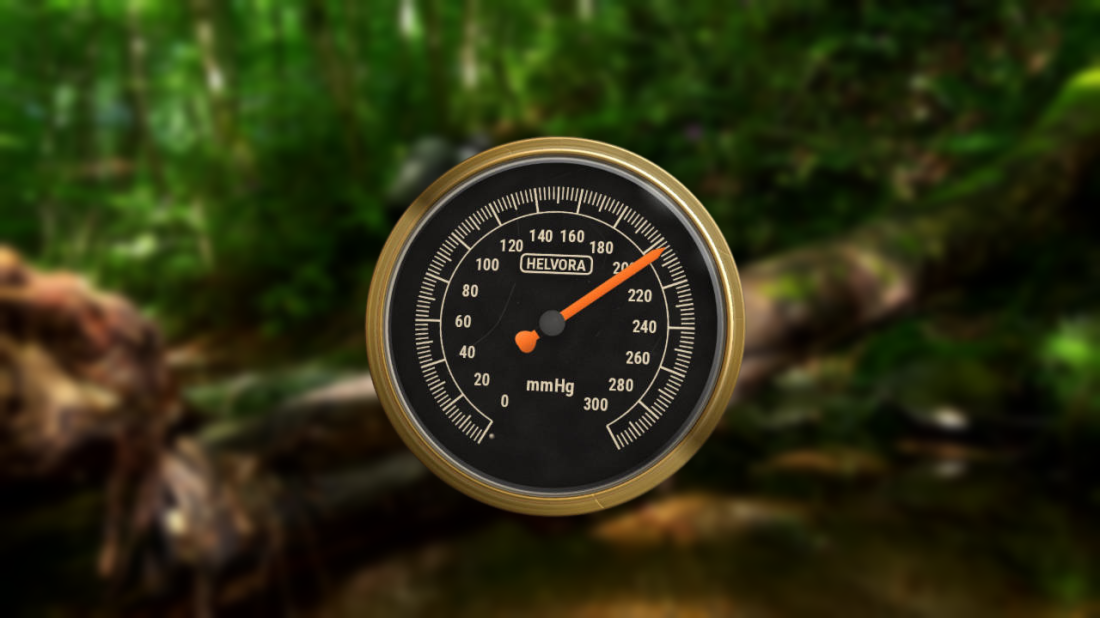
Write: 204 mmHg
